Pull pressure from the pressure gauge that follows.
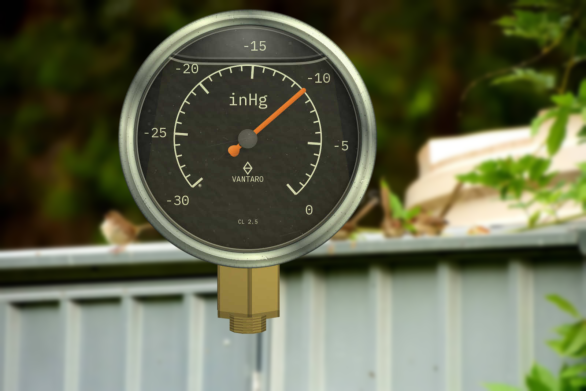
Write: -10 inHg
